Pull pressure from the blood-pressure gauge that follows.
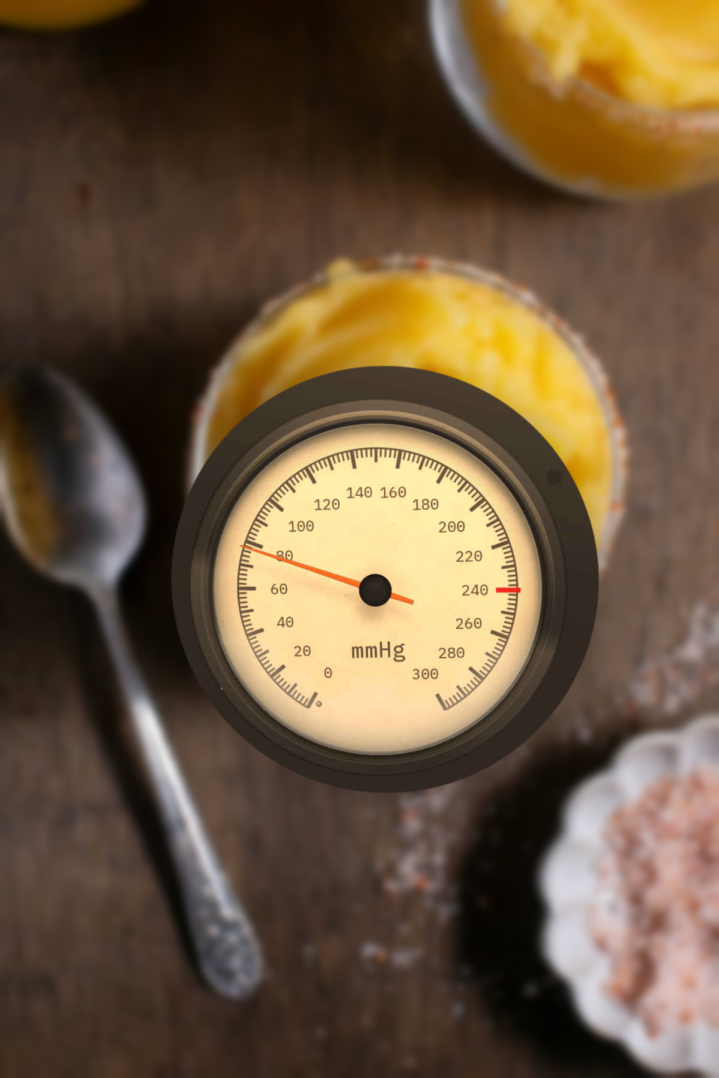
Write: 78 mmHg
